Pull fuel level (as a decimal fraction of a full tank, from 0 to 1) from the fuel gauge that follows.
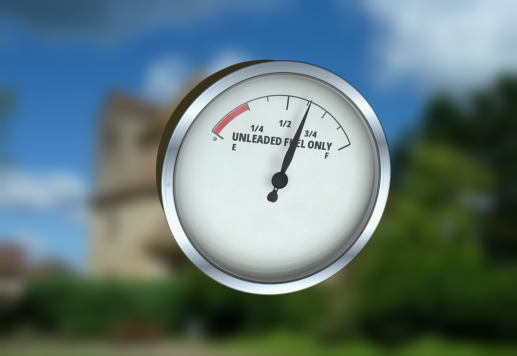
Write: 0.625
